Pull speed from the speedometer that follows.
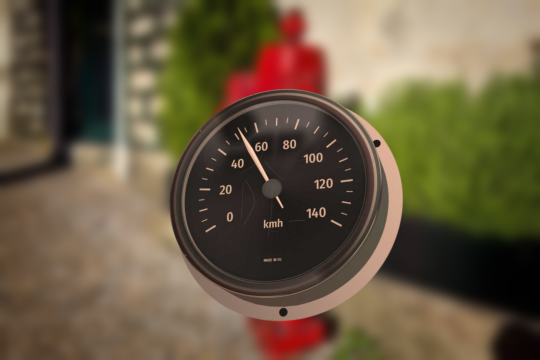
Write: 52.5 km/h
